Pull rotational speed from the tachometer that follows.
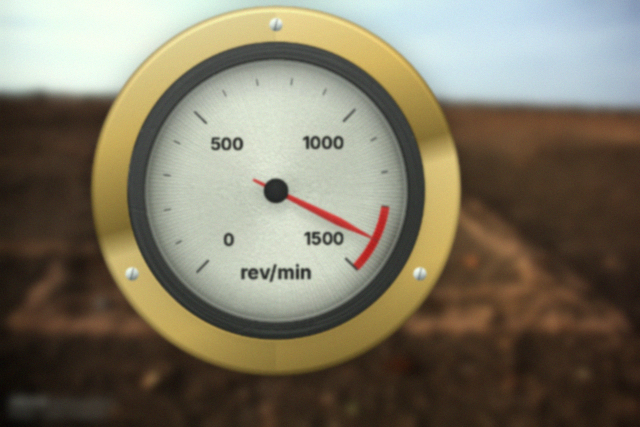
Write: 1400 rpm
